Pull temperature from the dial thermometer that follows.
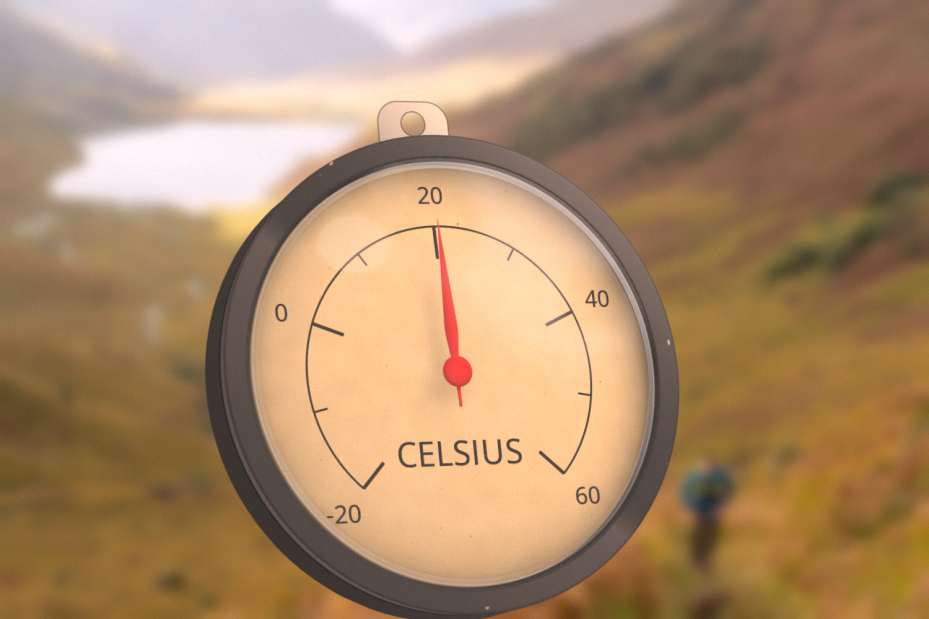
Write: 20 °C
